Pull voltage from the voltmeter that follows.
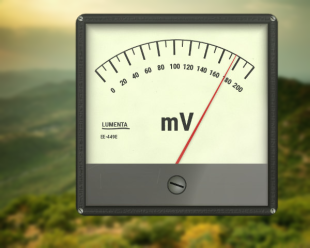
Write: 175 mV
